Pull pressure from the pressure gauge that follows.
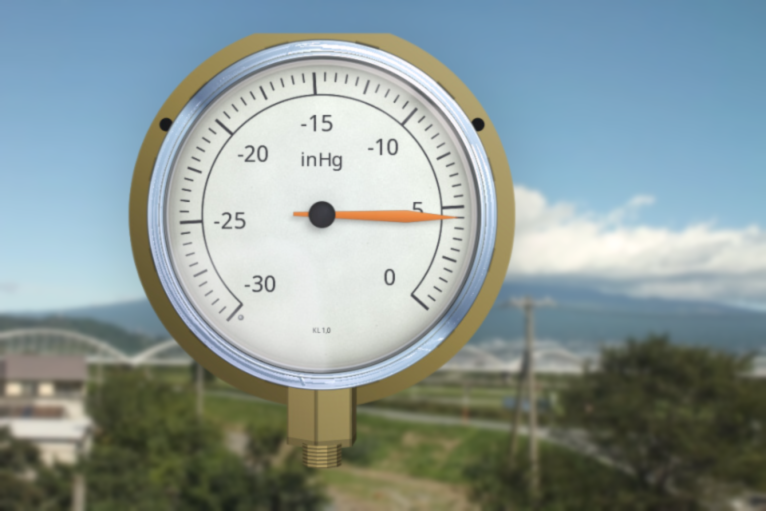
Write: -4.5 inHg
